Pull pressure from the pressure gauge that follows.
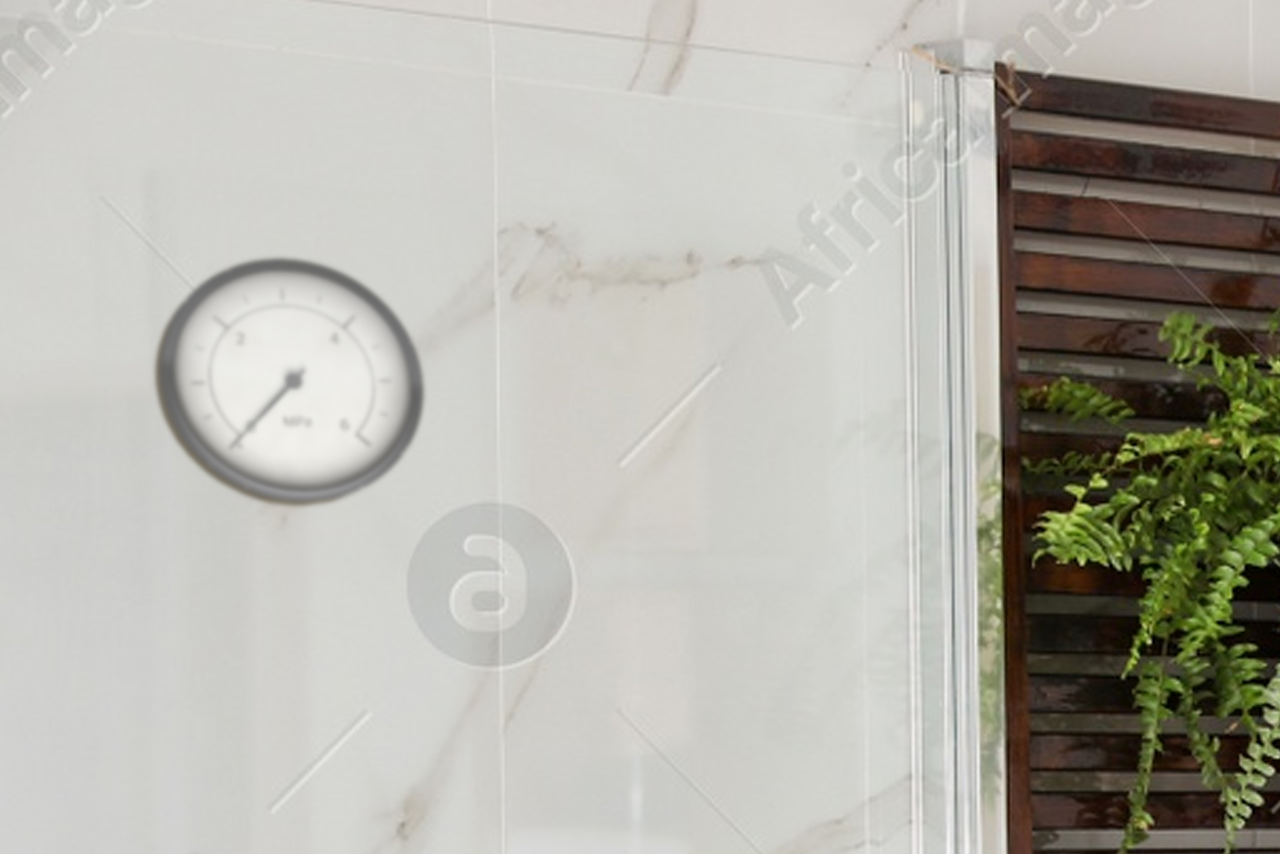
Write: 0 MPa
